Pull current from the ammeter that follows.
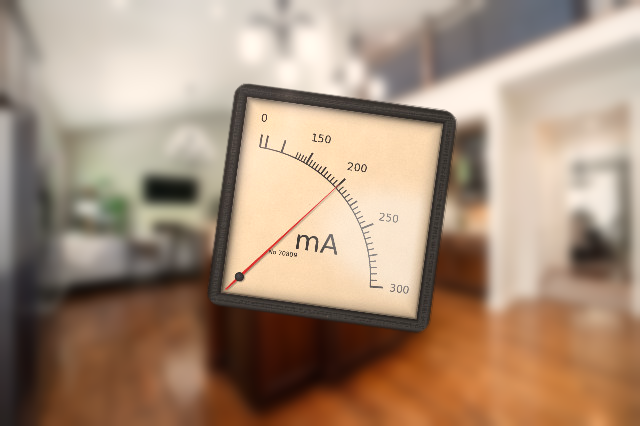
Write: 200 mA
